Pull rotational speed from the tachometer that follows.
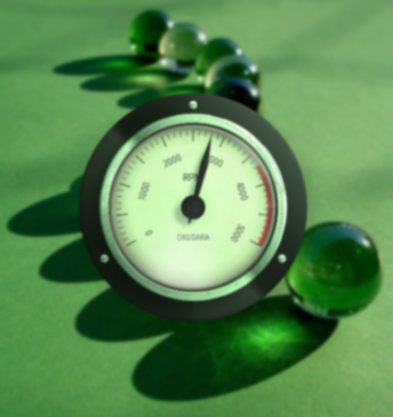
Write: 2800 rpm
